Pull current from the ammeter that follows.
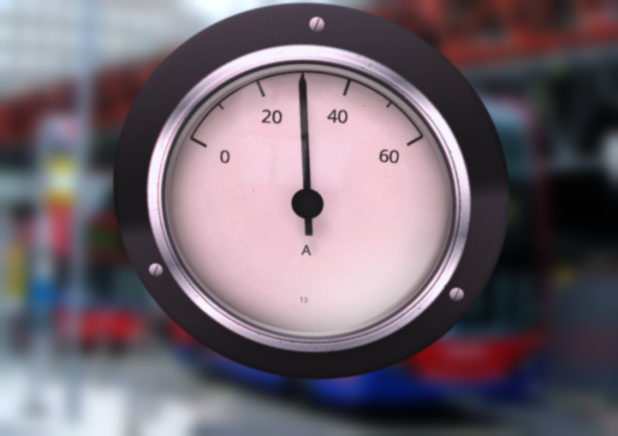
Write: 30 A
